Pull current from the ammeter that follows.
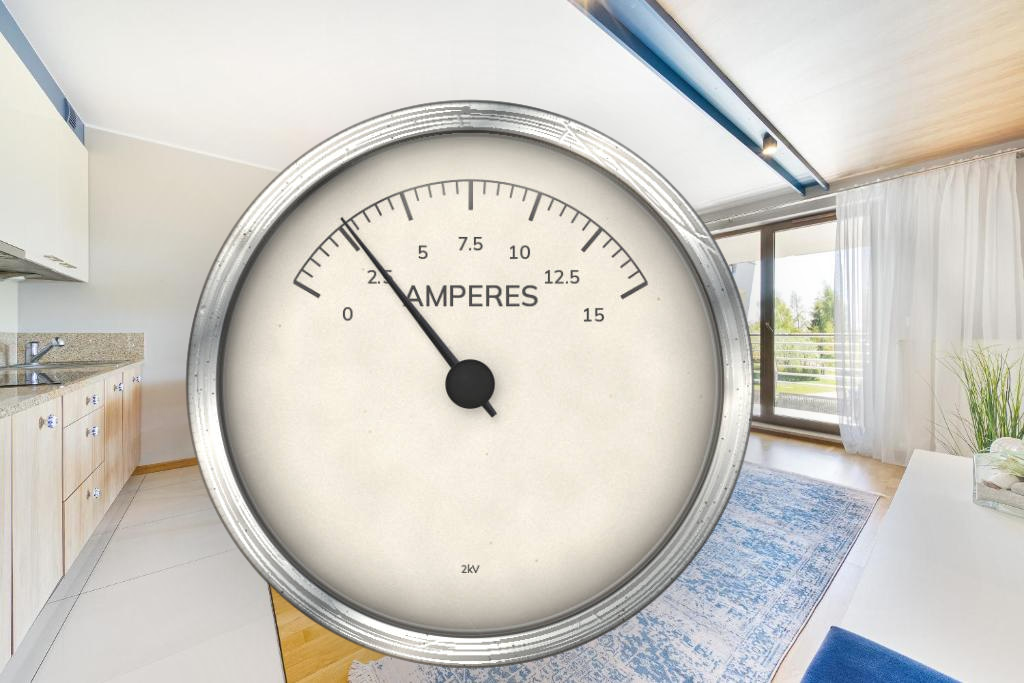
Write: 2.75 A
